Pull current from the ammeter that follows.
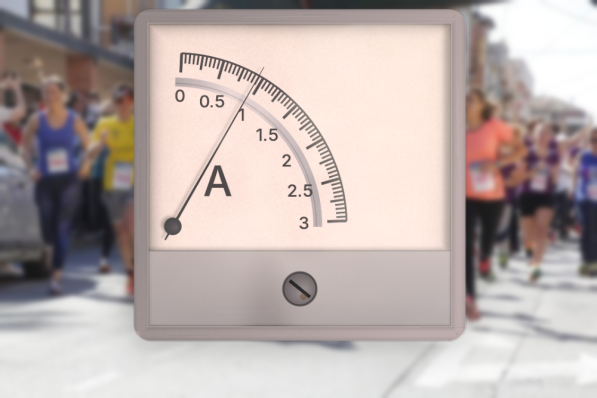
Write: 0.95 A
